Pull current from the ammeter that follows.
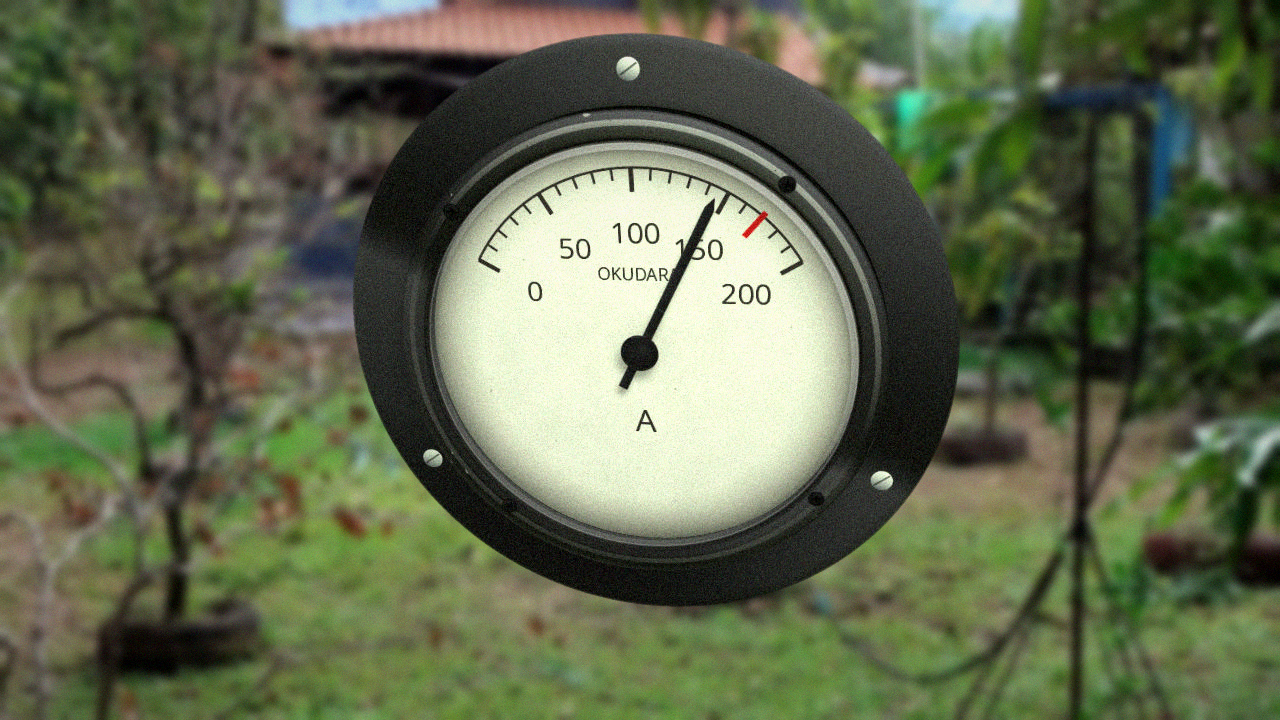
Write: 145 A
